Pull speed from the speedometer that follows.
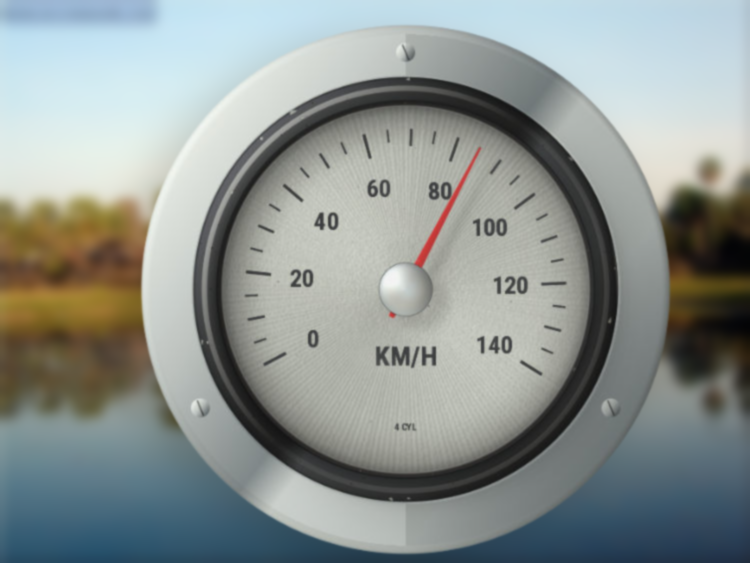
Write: 85 km/h
